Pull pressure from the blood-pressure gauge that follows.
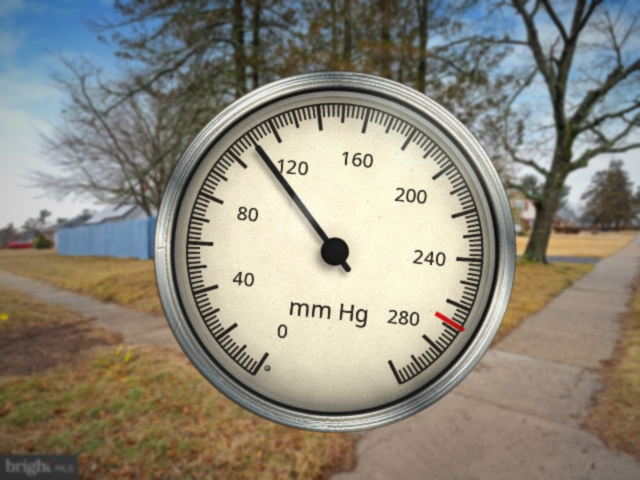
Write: 110 mmHg
